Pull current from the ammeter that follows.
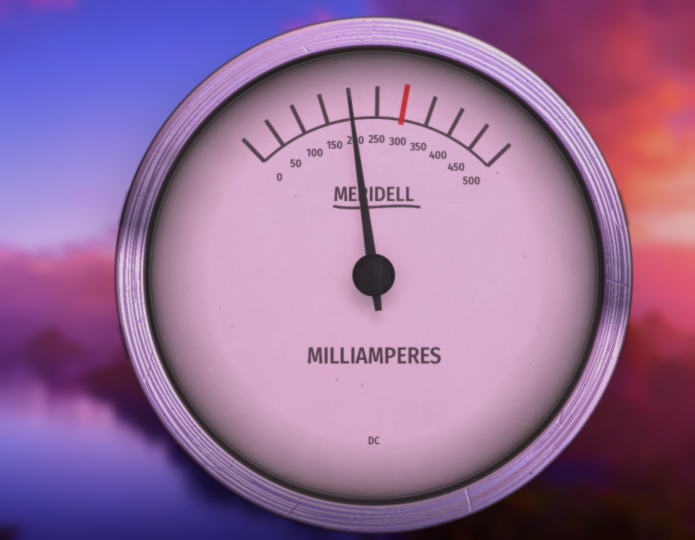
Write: 200 mA
